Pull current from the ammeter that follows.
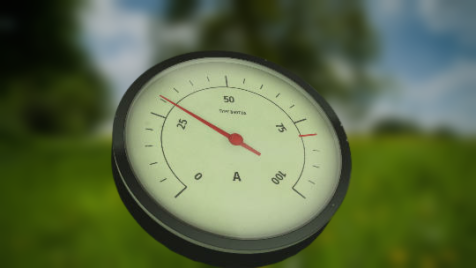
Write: 30 A
